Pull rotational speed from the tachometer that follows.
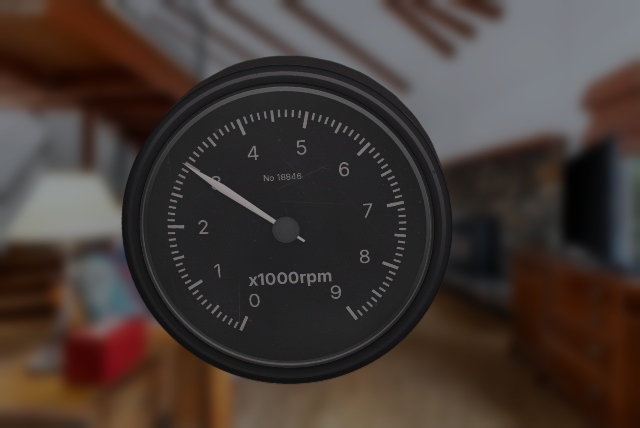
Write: 3000 rpm
